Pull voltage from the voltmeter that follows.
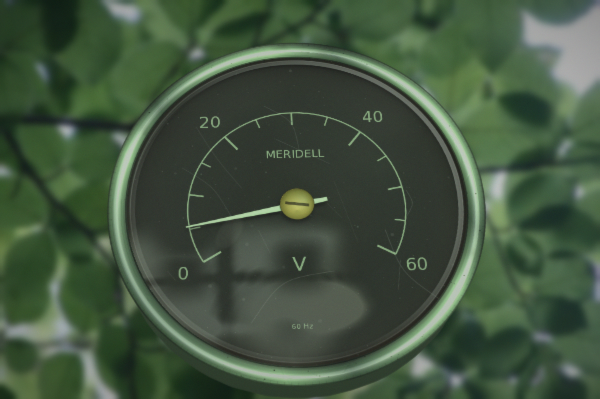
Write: 5 V
